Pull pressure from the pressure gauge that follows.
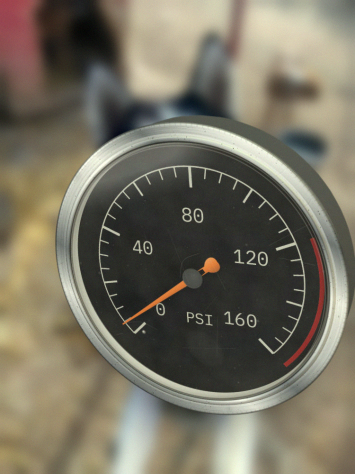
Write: 5 psi
